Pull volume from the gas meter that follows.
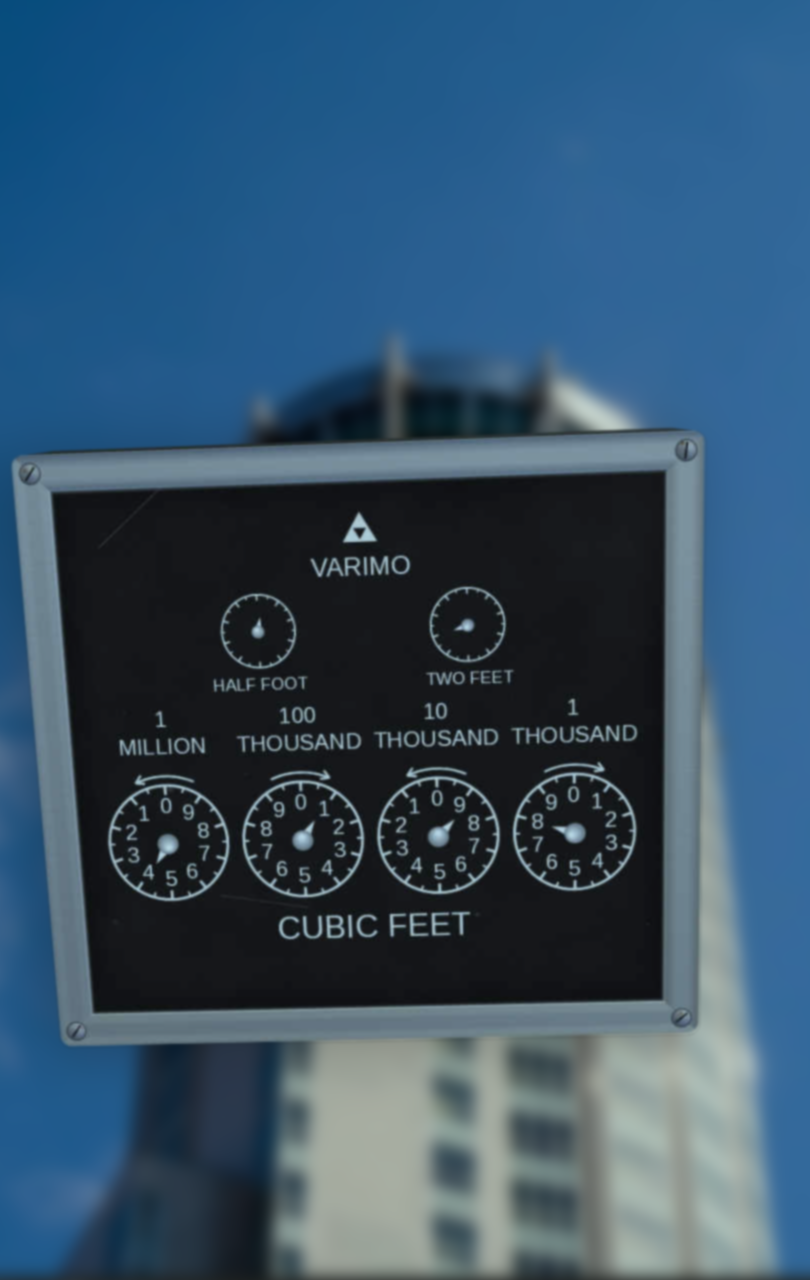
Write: 408800 ft³
